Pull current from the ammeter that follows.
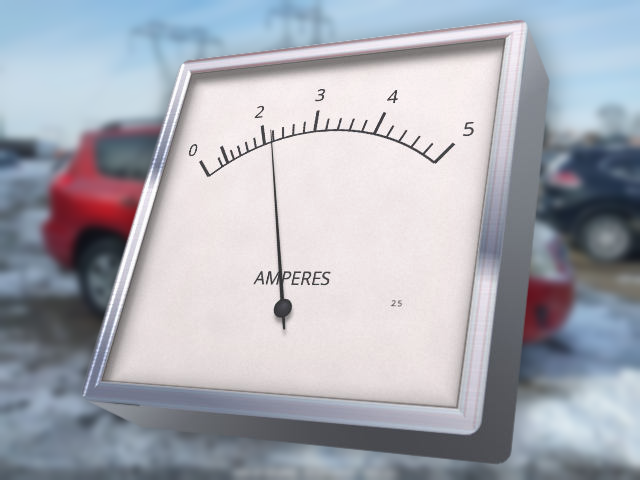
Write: 2.2 A
